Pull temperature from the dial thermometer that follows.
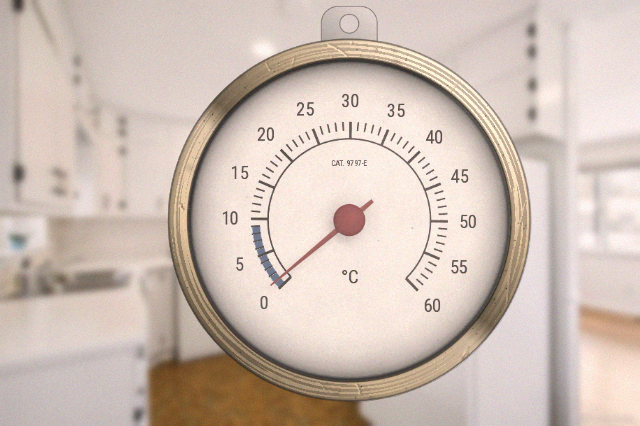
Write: 1 °C
